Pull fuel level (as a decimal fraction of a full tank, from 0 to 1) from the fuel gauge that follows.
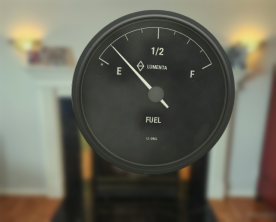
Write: 0.125
